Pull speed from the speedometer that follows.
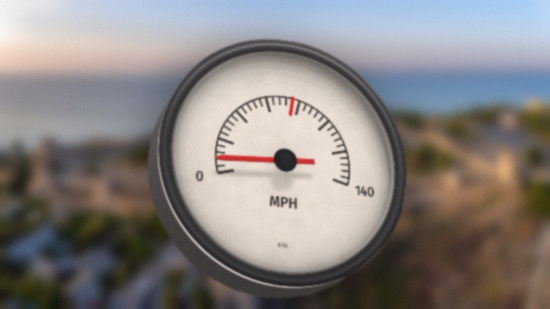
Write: 8 mph
